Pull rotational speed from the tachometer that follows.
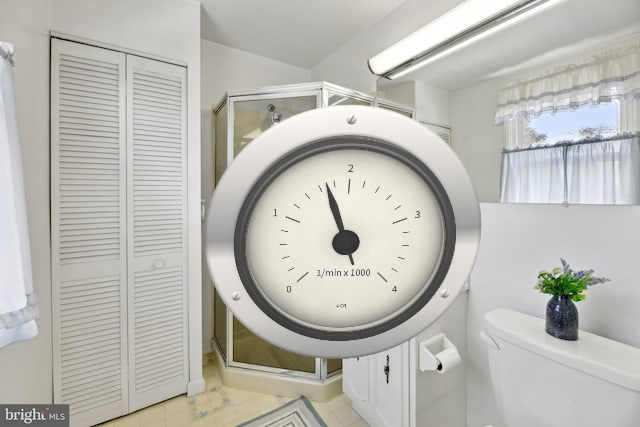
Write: 1700 rpm
